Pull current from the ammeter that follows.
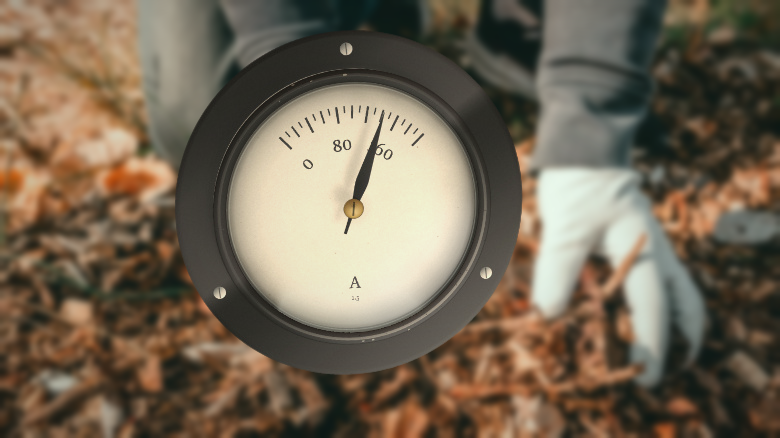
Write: 140 A
